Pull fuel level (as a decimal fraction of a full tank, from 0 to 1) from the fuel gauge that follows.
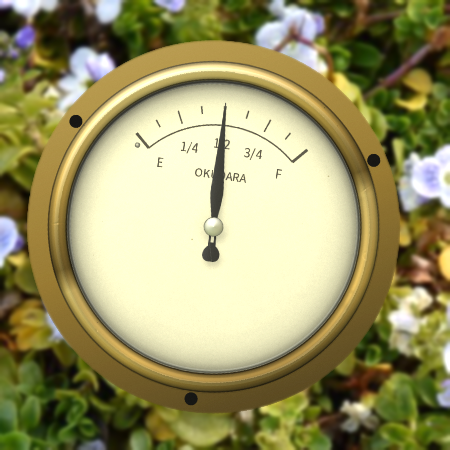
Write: 0.5
